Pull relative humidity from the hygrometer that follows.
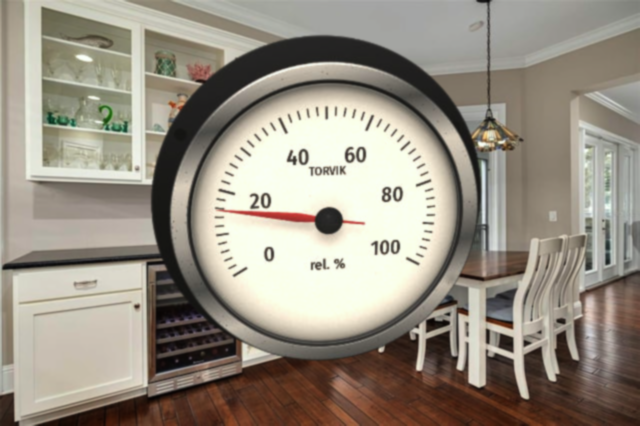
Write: 16 %
